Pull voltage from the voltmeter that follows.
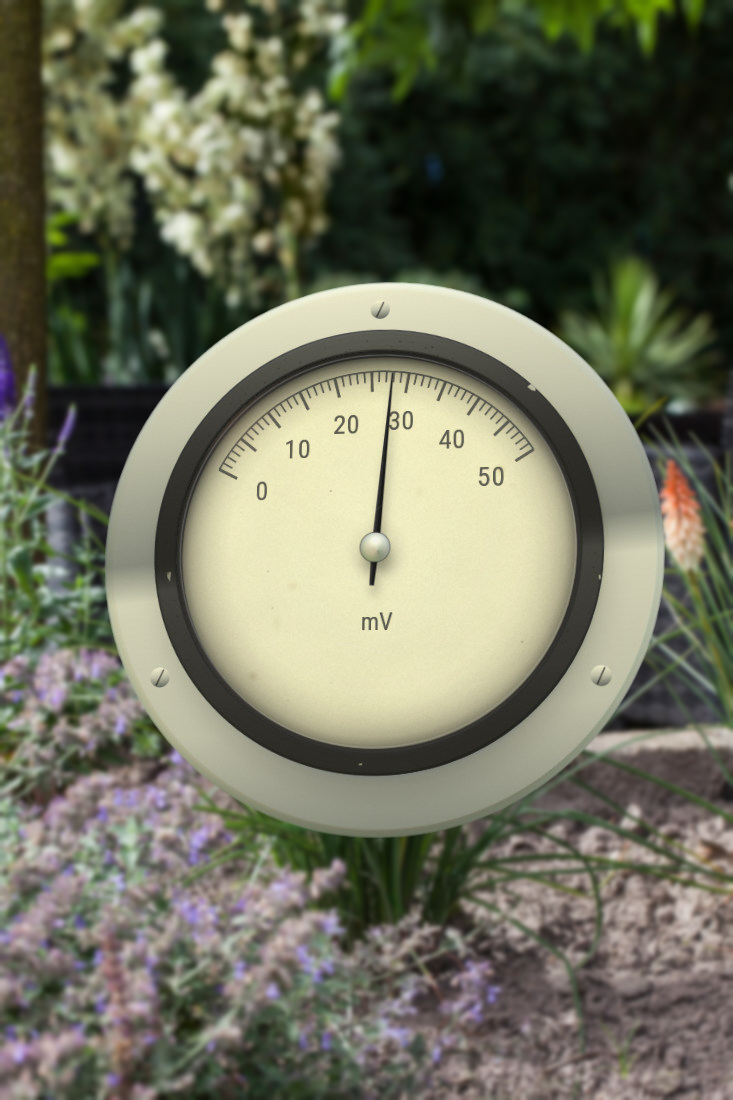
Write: 28 mV
